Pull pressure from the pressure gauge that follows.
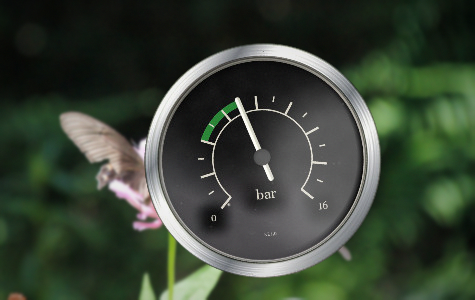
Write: 7 bar
